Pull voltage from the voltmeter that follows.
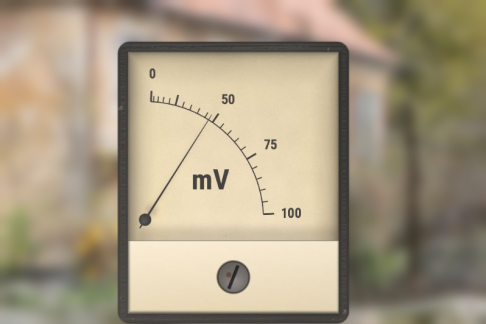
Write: 47.5 mV
